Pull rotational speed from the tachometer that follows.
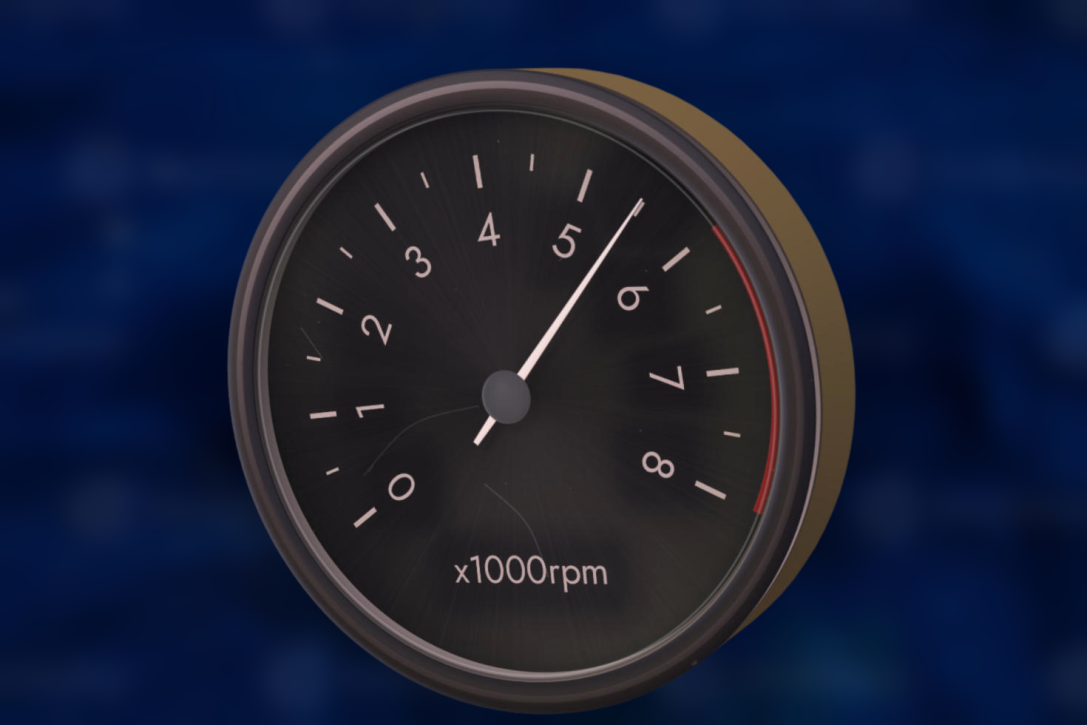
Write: 5500 rpm
